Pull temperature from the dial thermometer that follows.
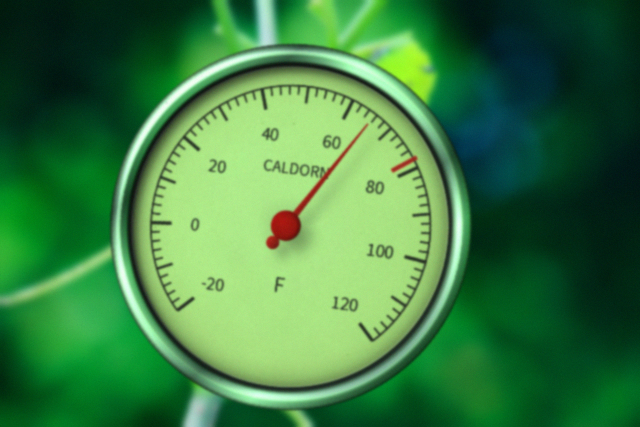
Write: 66 °F
